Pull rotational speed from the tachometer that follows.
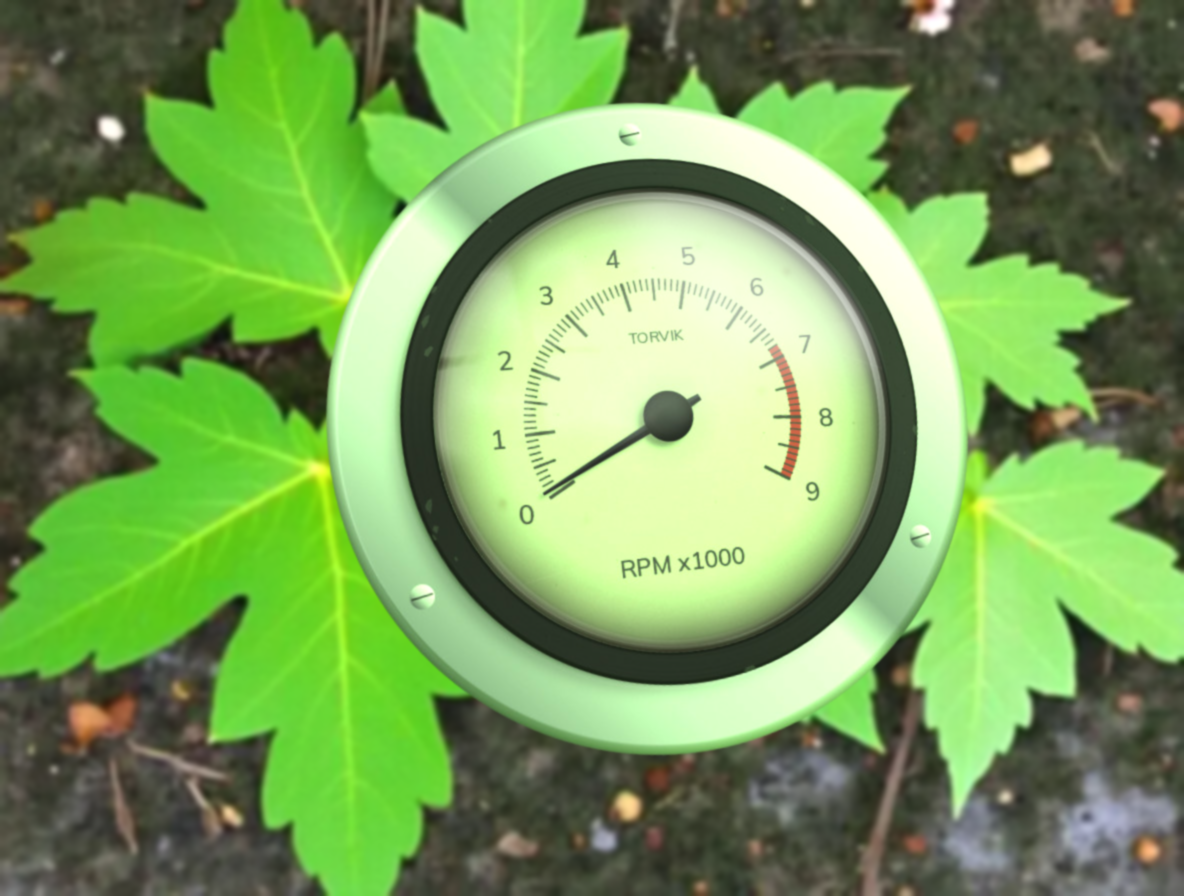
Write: 100 rpm
